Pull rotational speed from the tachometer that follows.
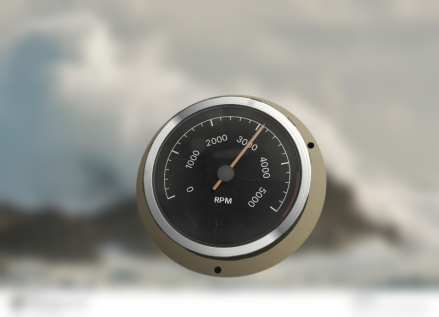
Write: 3100 rpm
